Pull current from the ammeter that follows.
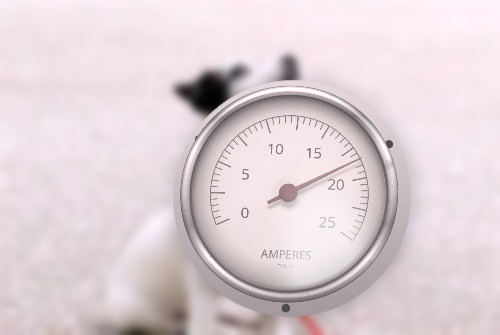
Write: 18.5 A
